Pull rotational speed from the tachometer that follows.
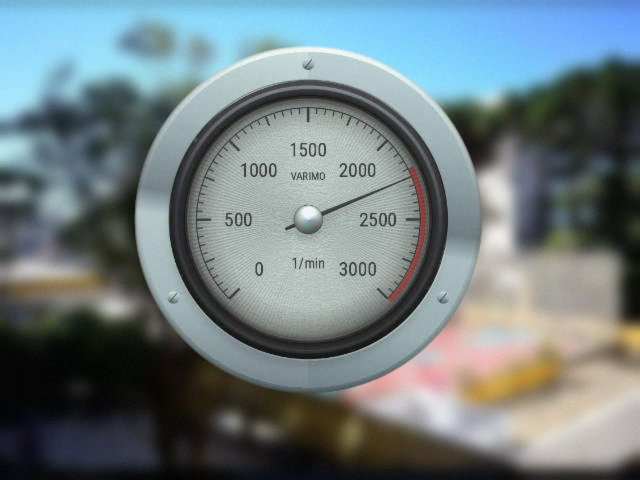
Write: 2250 rpm
